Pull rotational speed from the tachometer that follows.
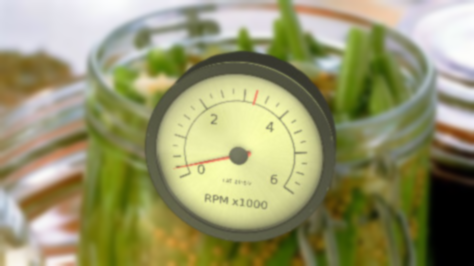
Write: 250 rpm
